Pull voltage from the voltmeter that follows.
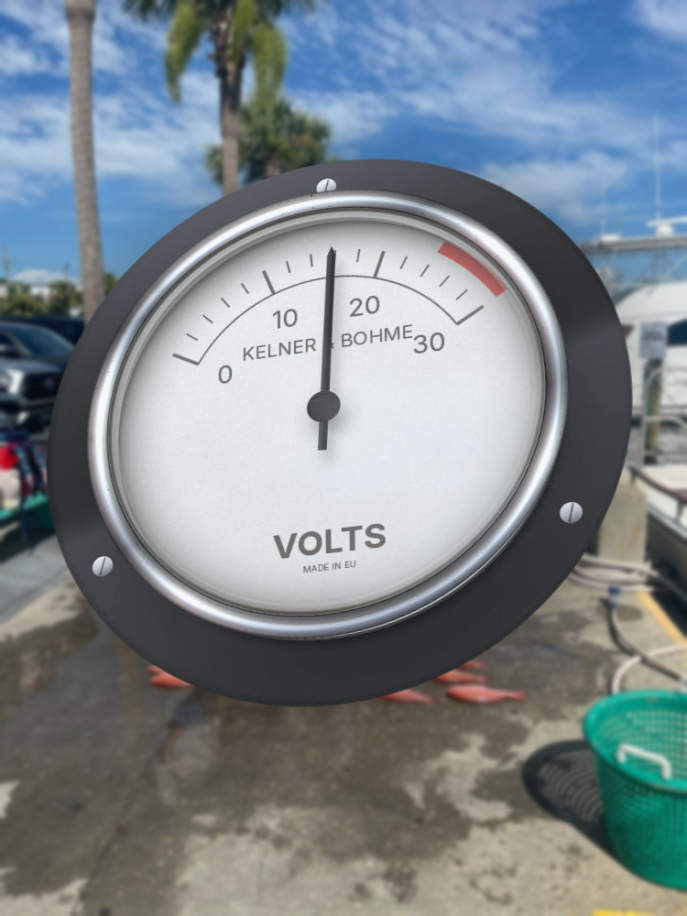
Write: 16 V
